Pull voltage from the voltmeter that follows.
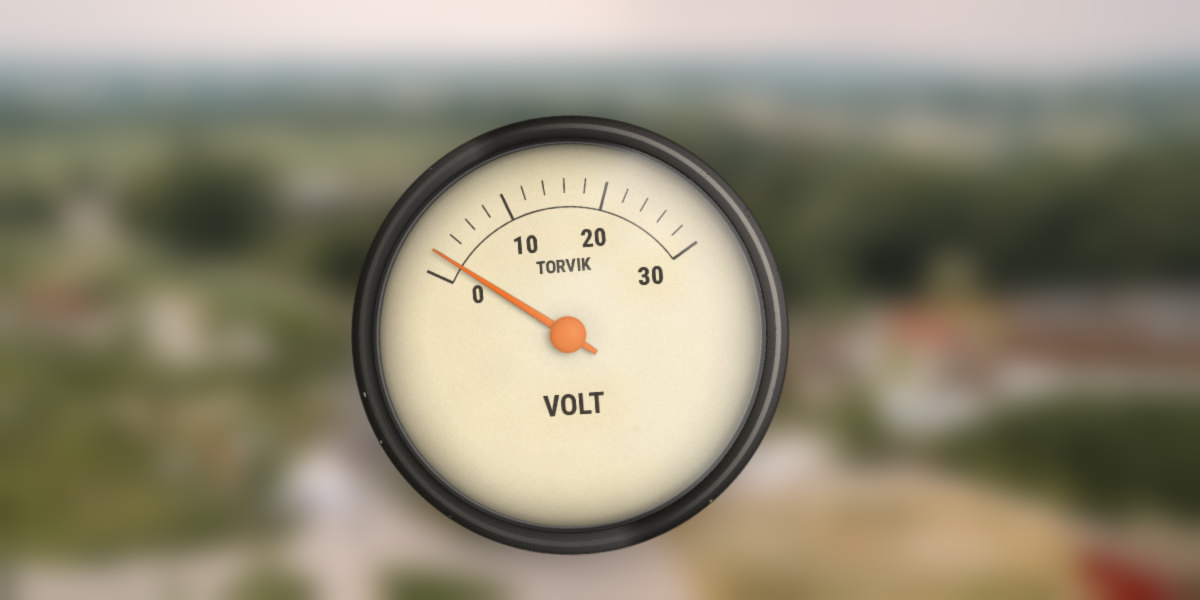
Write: 2 V
